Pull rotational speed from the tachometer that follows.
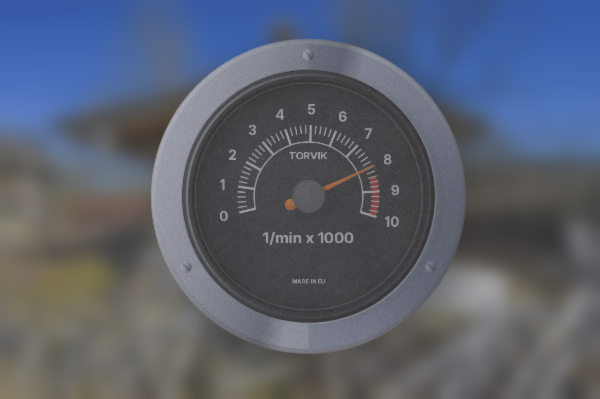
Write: 8000 rpm
